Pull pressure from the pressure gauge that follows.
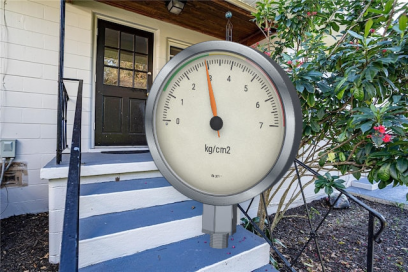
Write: 3 kg/cm²
